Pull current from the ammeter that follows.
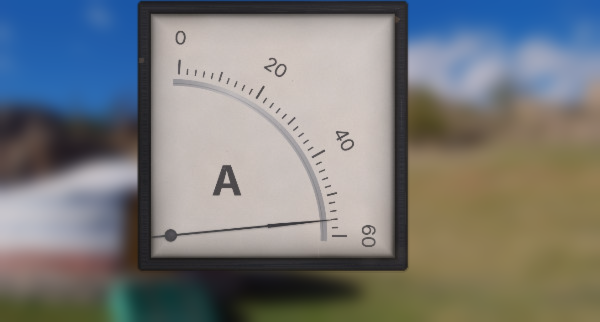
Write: 56 A
